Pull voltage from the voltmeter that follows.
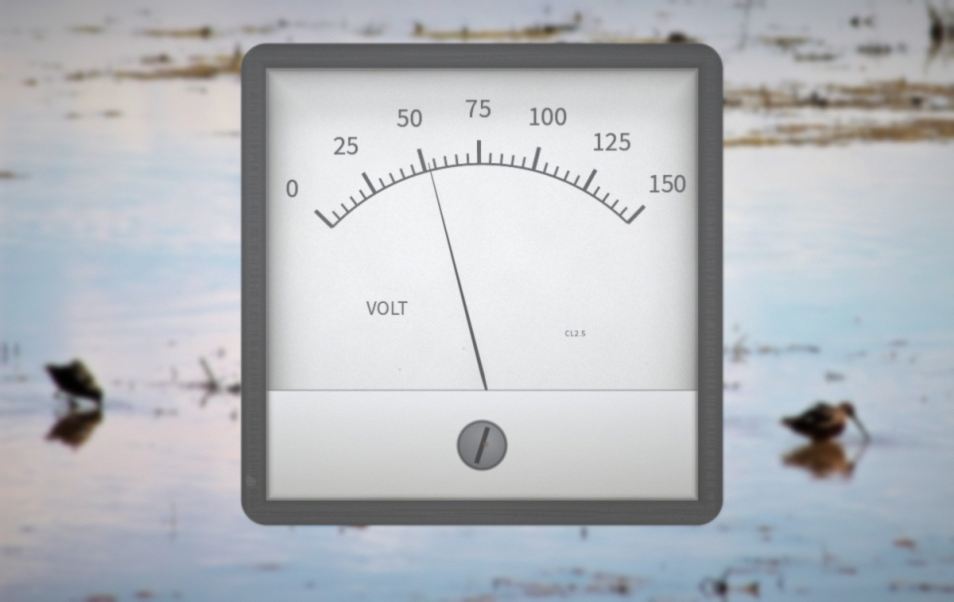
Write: 52.5 V
